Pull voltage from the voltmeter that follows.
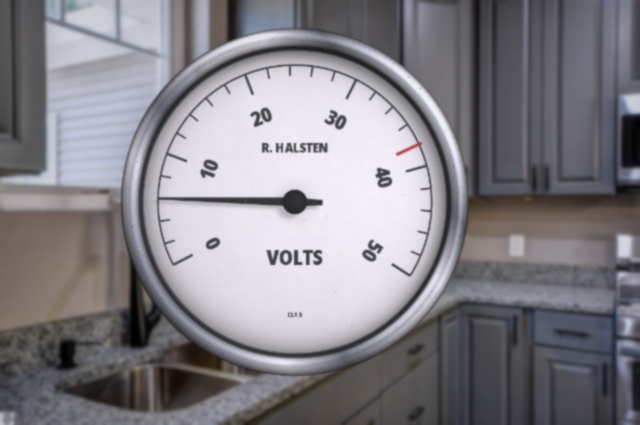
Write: 6 V
